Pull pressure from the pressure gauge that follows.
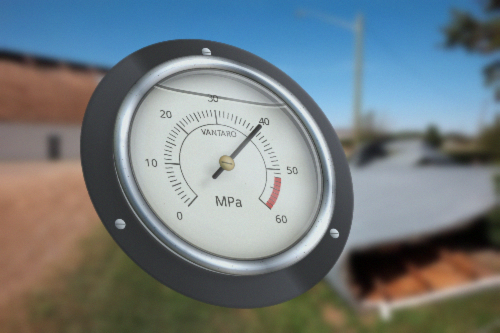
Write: 40 MPa
